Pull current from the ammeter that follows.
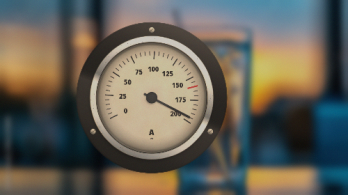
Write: 195 A
